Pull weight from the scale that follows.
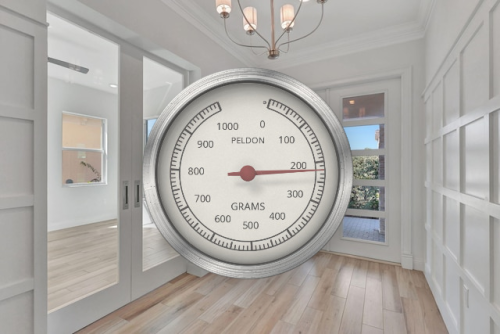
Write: 220 g
